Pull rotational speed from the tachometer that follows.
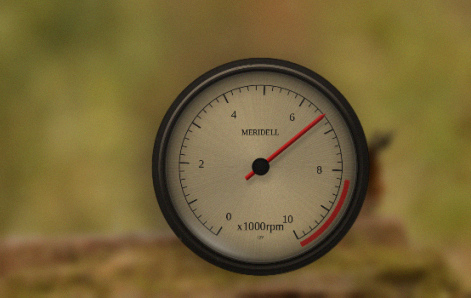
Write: 6600 rpm
